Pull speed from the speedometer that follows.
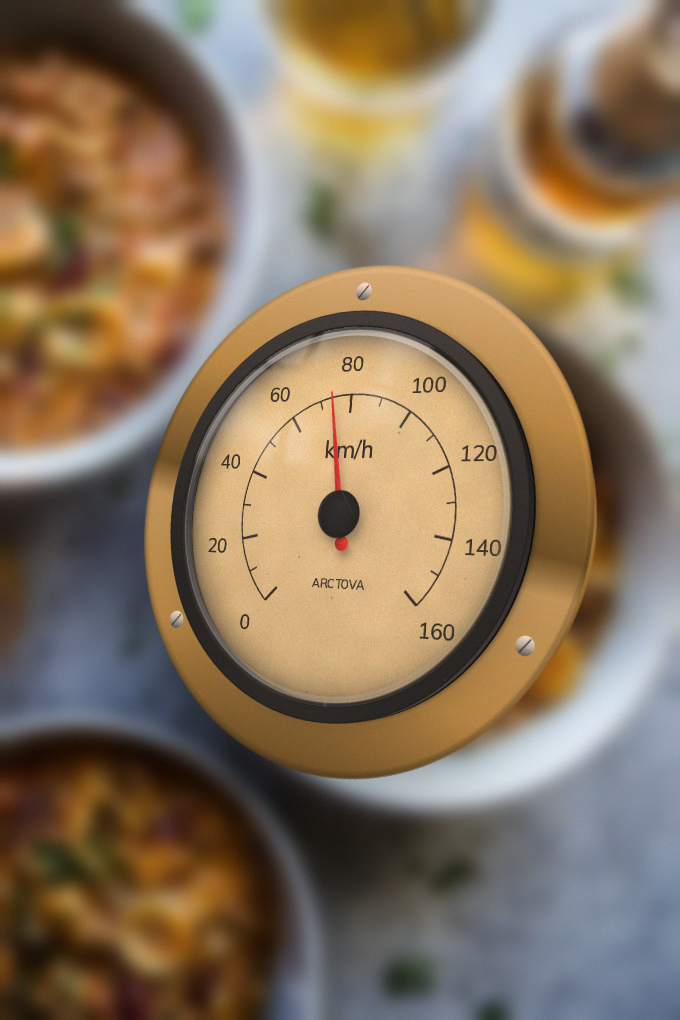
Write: 75 km/h
